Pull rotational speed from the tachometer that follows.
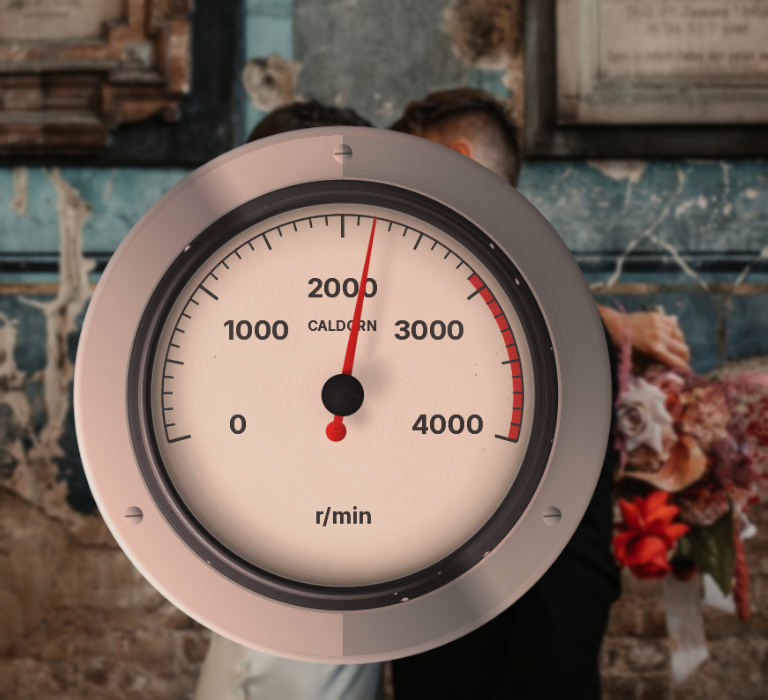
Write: 2200 rpm
